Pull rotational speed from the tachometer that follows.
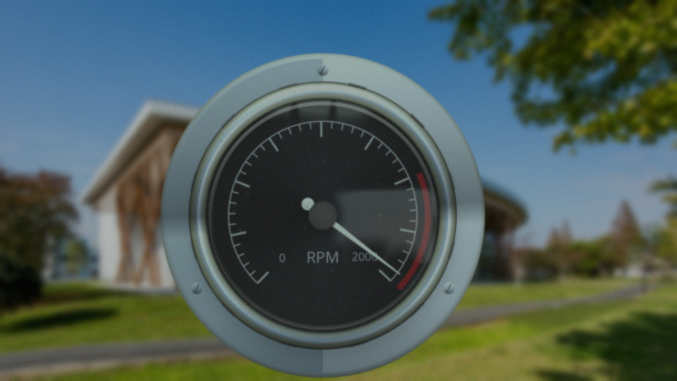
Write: 1950 rpm
